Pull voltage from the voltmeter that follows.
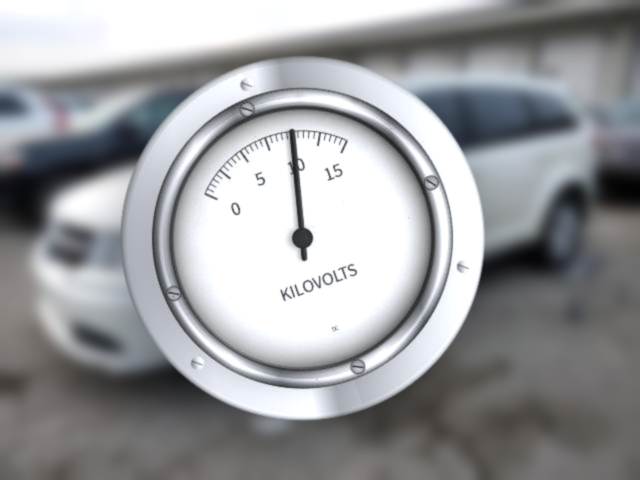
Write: 10 kV
